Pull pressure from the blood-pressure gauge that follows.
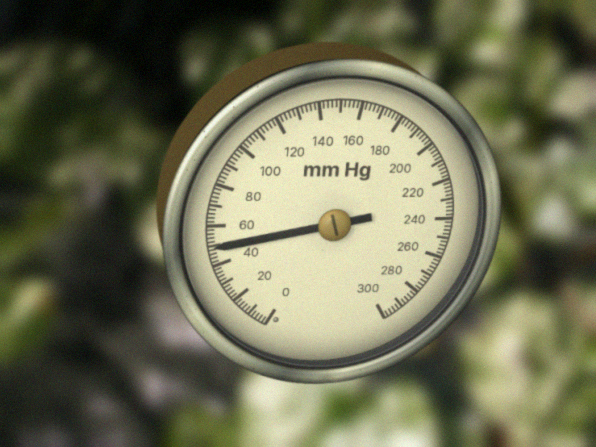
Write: 50 mmHg
